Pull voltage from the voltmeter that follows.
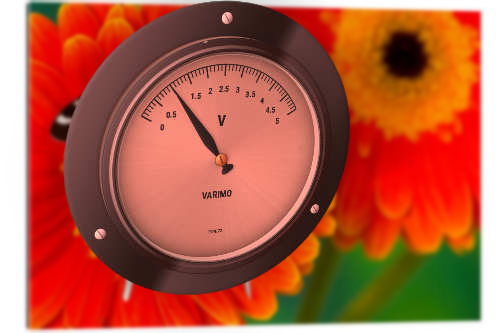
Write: 1 V
